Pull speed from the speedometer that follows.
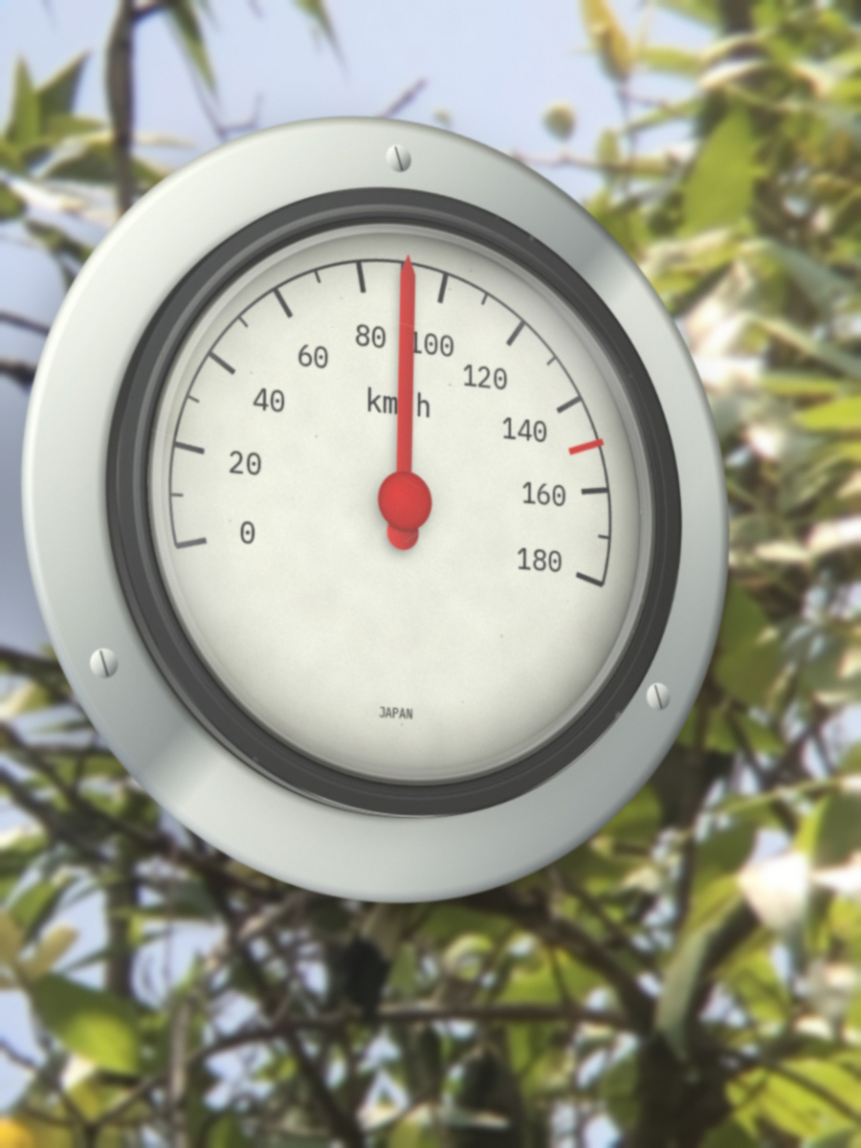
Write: 90 km/h
